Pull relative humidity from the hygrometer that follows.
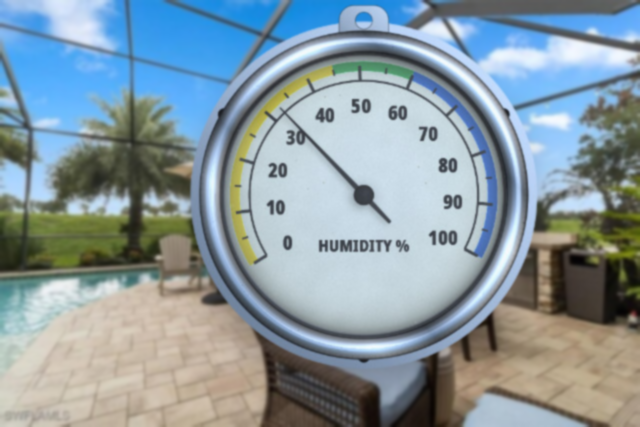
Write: 32.5 %
